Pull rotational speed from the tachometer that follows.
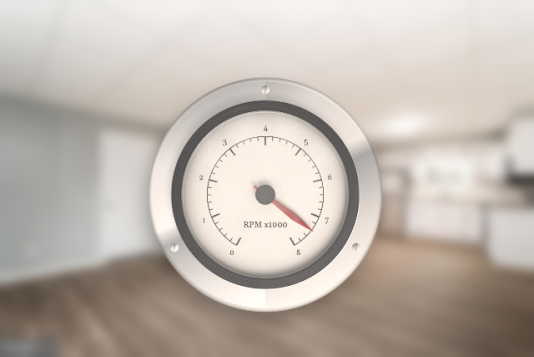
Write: 7400 rpm
